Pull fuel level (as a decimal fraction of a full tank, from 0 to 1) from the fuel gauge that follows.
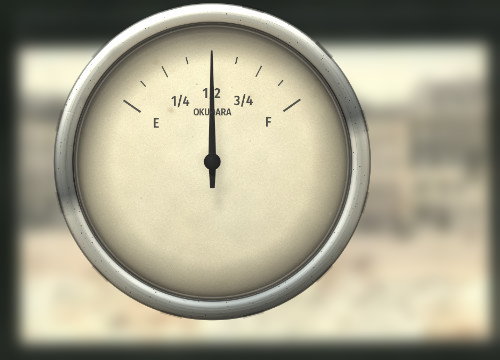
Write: 0.5
